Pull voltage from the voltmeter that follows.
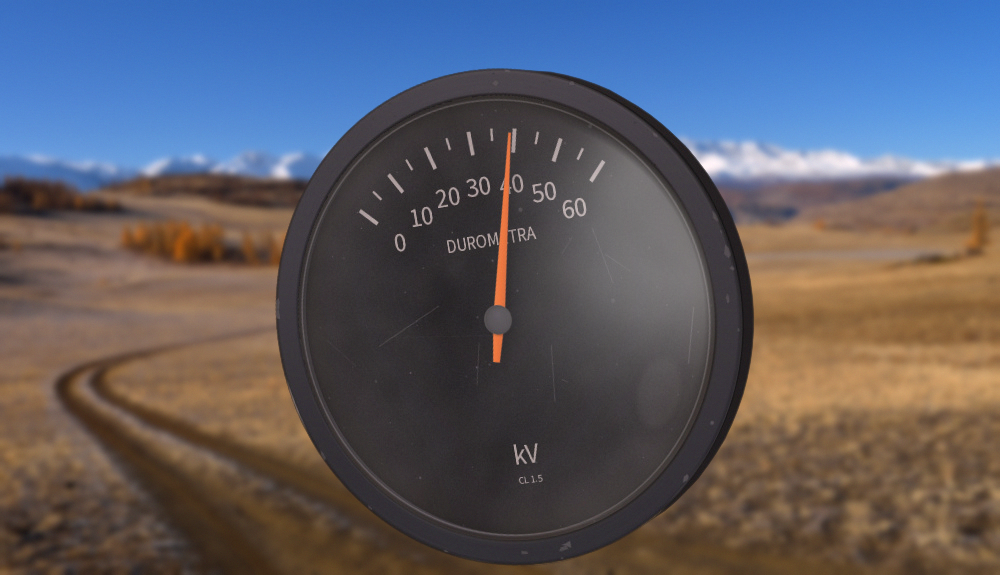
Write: 40 kV
